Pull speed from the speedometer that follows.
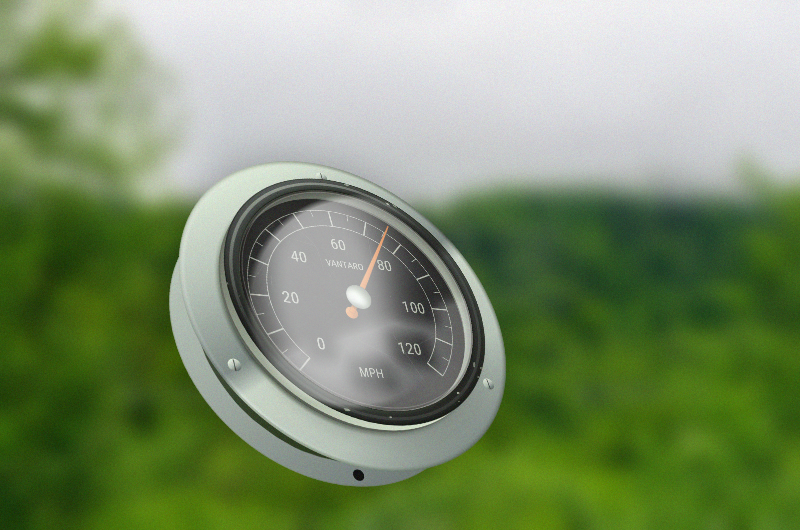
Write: 75 mph
